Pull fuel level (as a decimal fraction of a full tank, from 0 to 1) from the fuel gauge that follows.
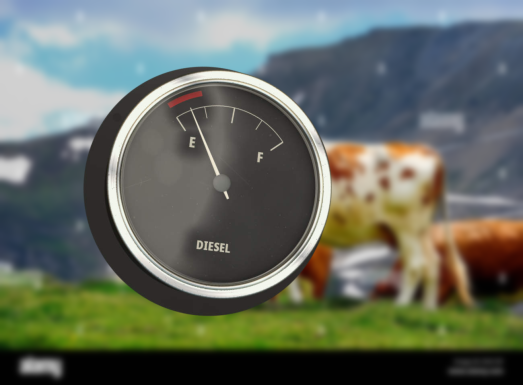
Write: 0.125
